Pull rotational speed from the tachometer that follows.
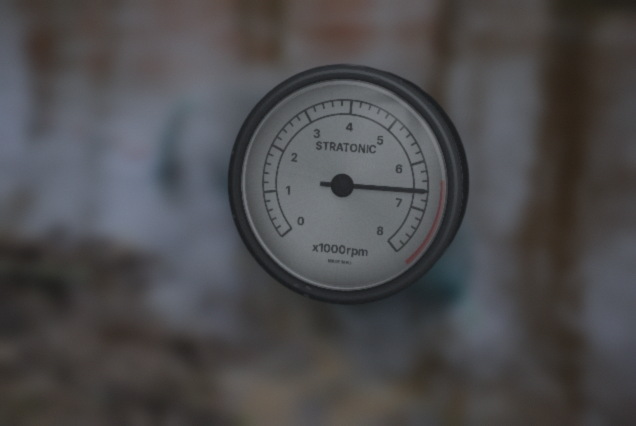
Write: 6600 rpm
